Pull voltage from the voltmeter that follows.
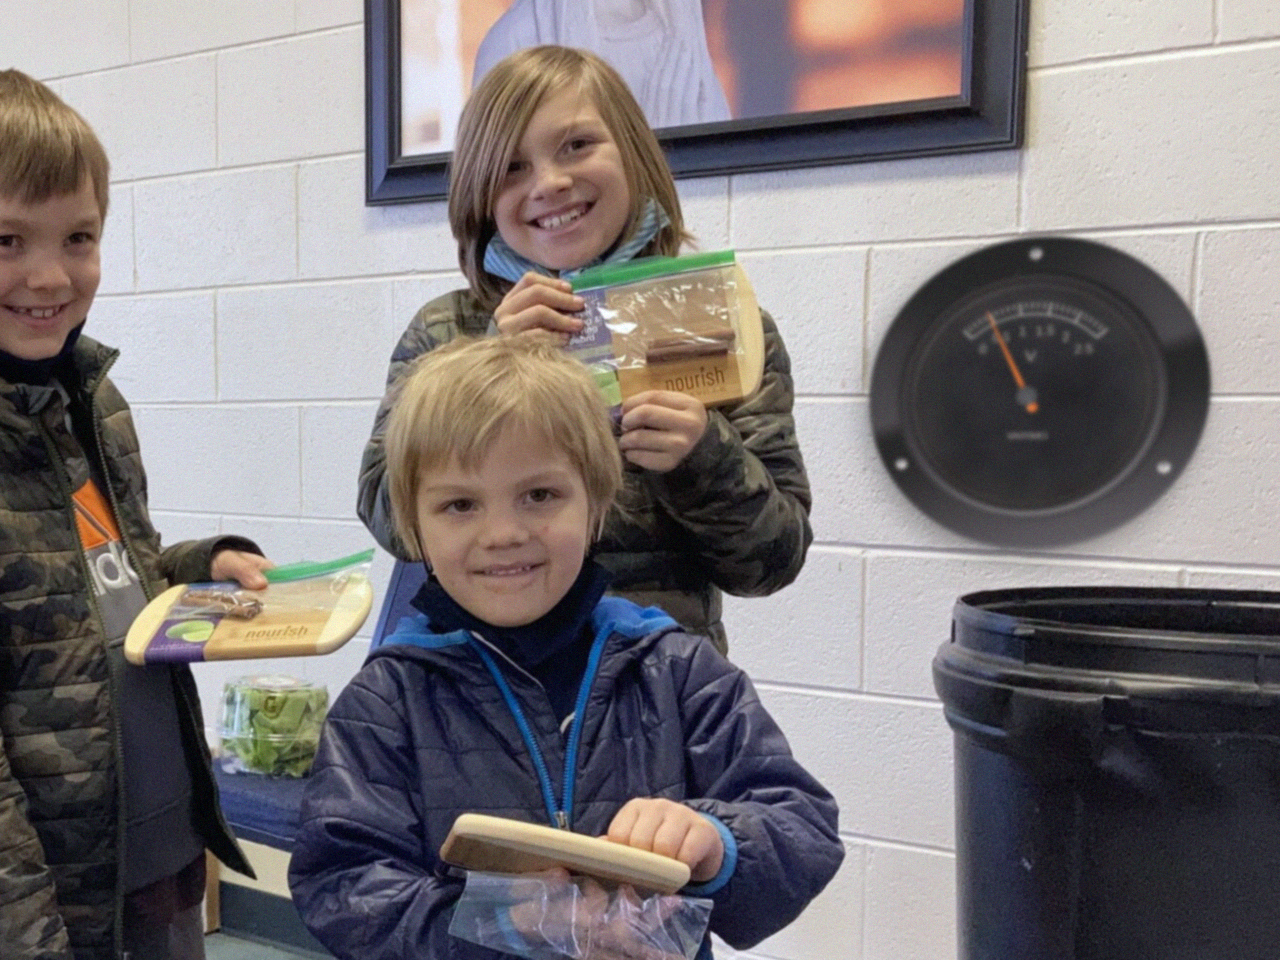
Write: 0.5 V
